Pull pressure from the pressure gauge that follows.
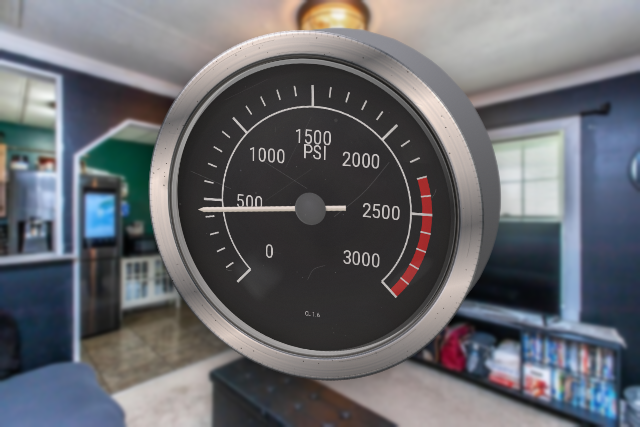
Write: 450 psi
